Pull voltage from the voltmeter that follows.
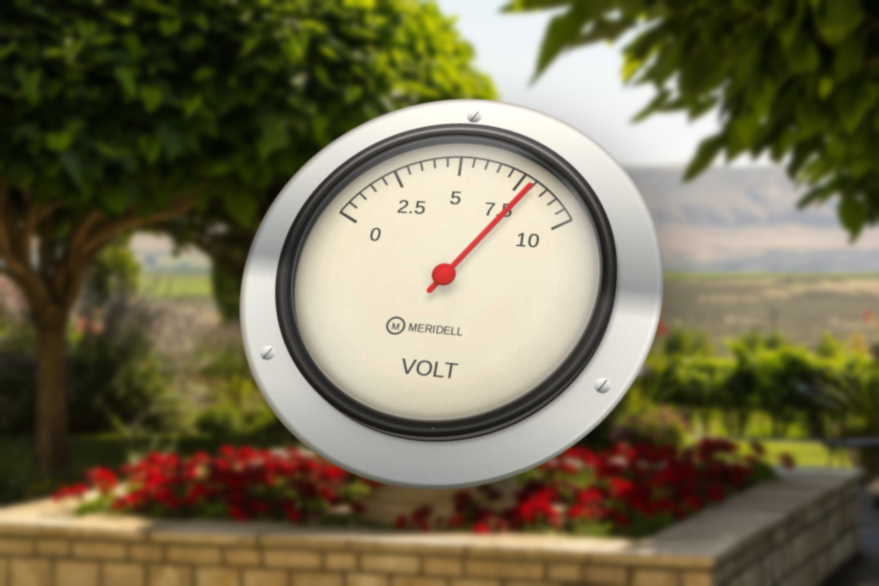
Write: 8 V
